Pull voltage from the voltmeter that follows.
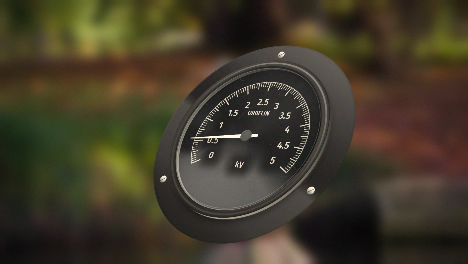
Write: 0.5 kV
